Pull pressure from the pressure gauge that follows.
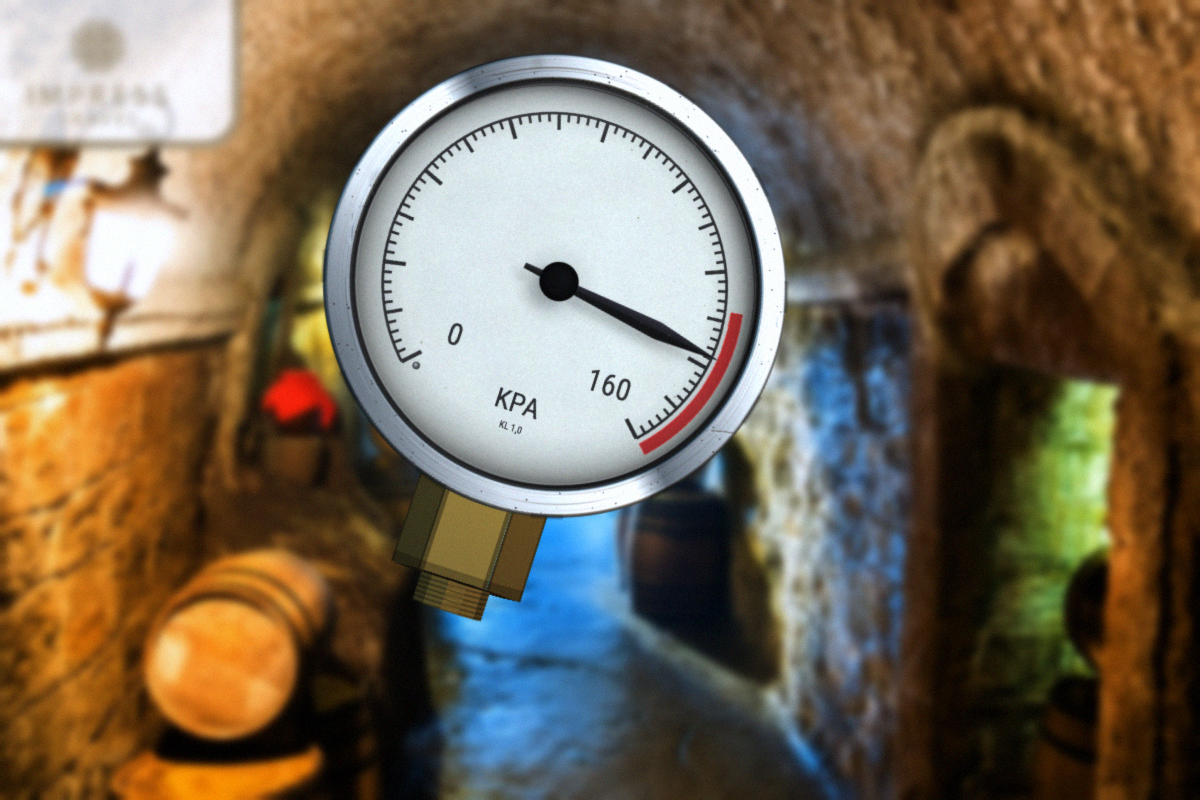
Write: 138 kPa
